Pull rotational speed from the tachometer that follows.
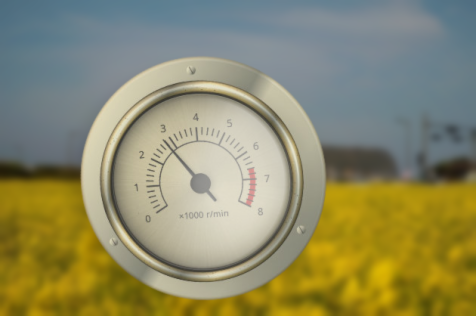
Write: 2800 rpm
